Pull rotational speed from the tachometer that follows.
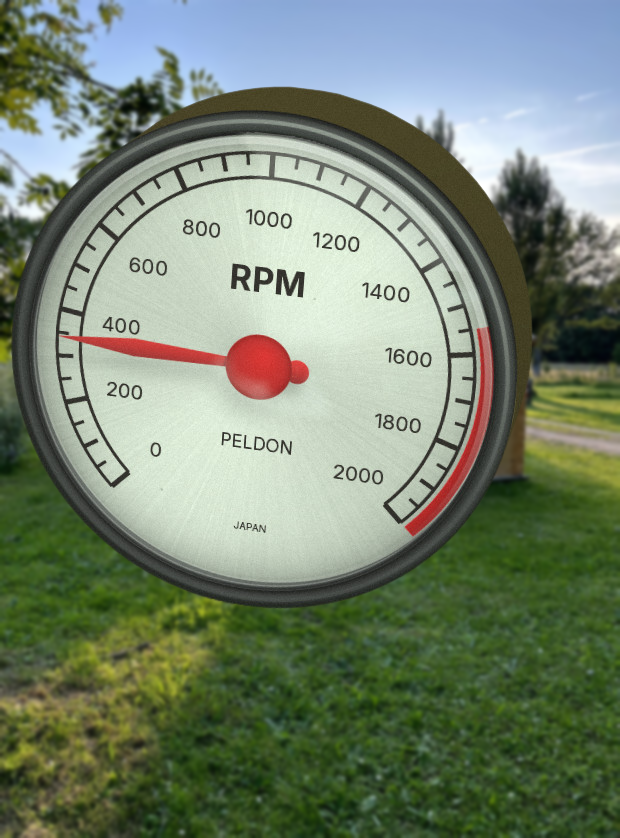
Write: 350 rpm
